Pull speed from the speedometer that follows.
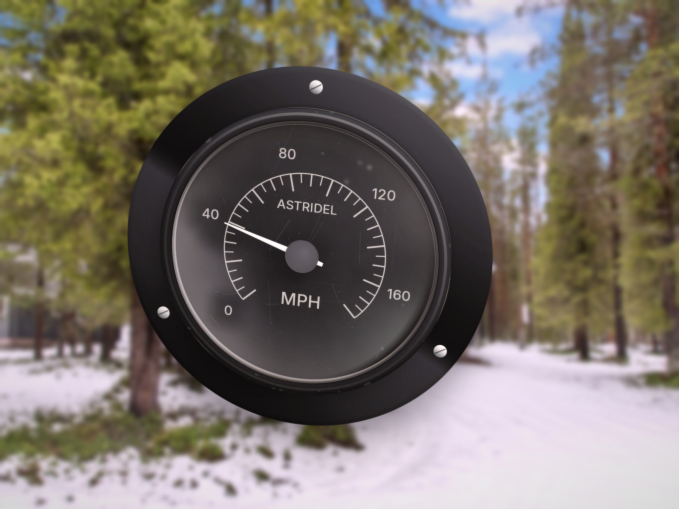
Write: 40 mph
